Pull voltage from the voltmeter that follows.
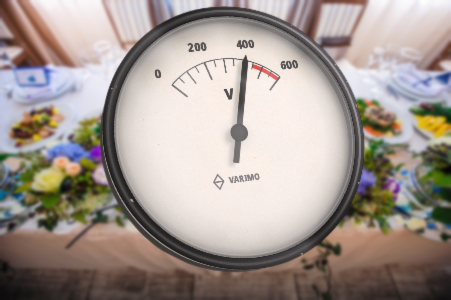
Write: 400 V
